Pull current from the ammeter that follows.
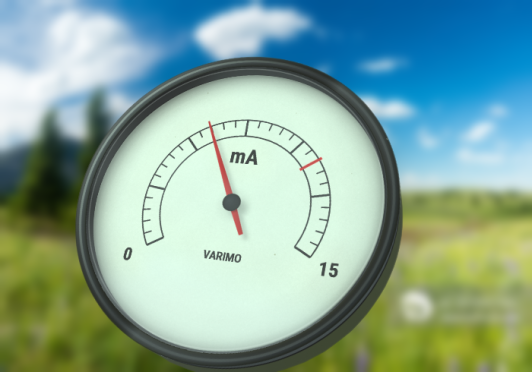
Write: 6 mA
